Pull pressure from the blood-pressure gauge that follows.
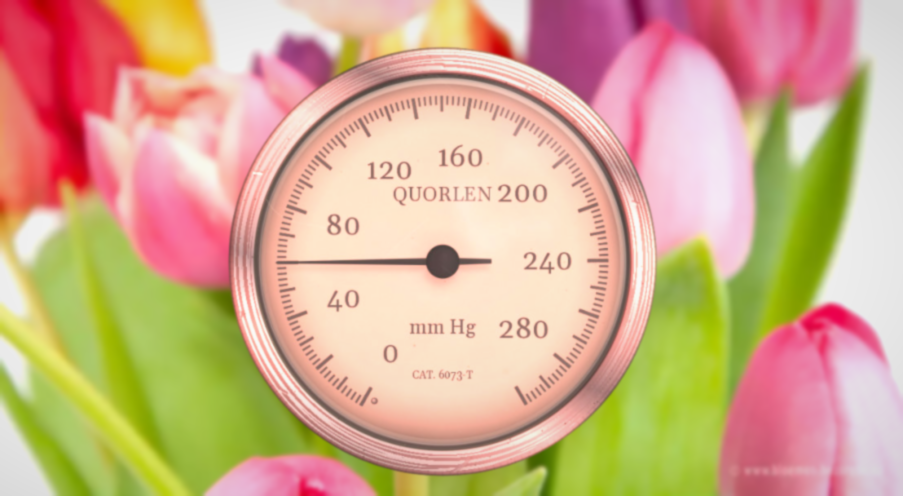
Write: 60 mmHg
